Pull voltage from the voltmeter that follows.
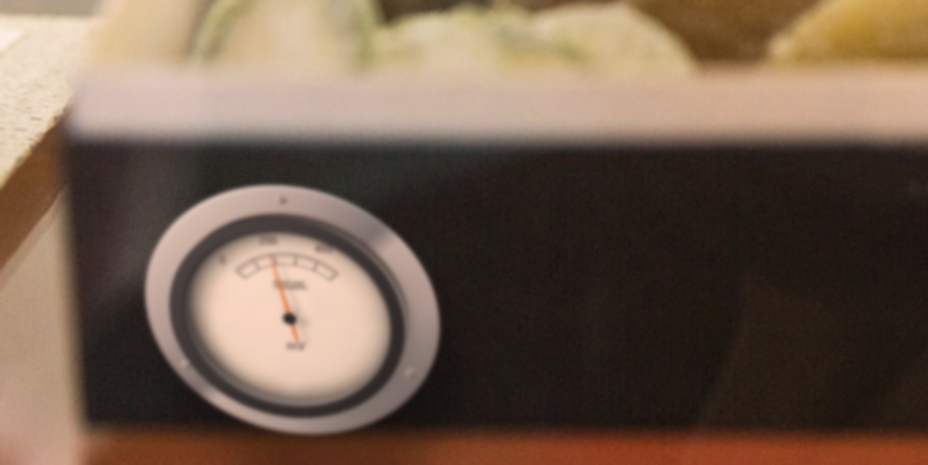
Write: 200 mV
